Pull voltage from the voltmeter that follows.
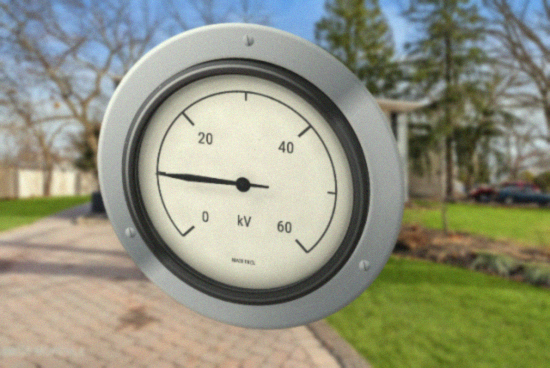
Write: 10 kV
